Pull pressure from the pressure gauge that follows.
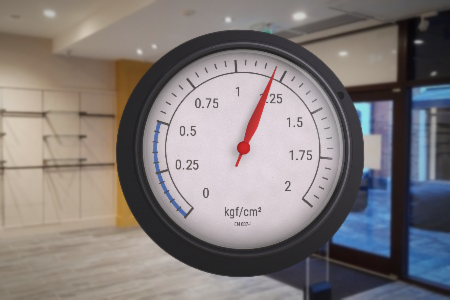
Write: 1.2 kg/cm²
